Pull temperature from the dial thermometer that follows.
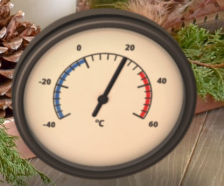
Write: 20 °C
